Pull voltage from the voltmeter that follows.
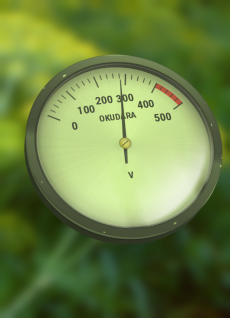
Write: 280 V
